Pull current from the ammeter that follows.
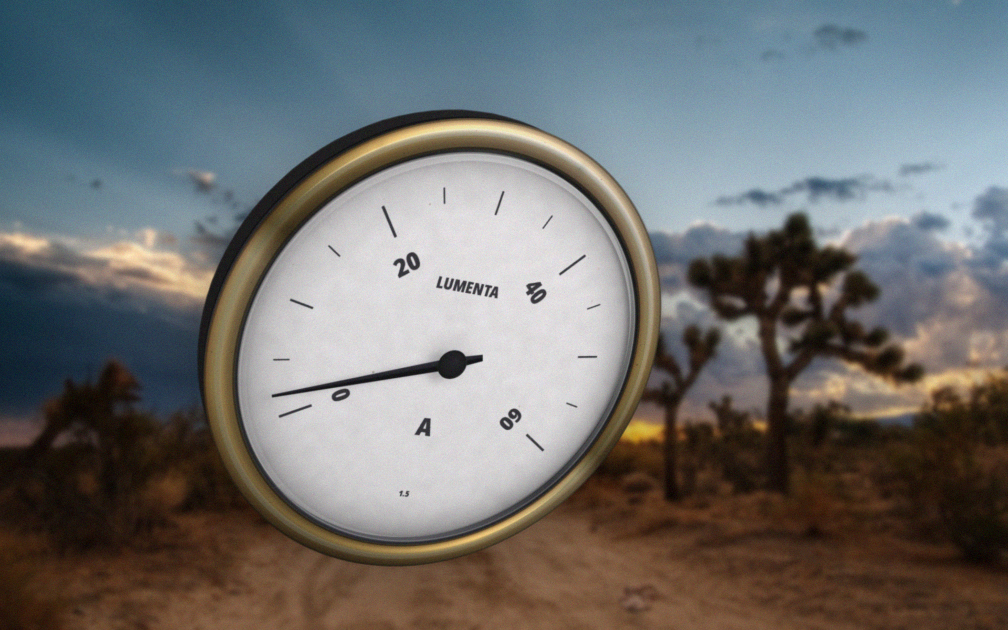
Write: 2.5 A
